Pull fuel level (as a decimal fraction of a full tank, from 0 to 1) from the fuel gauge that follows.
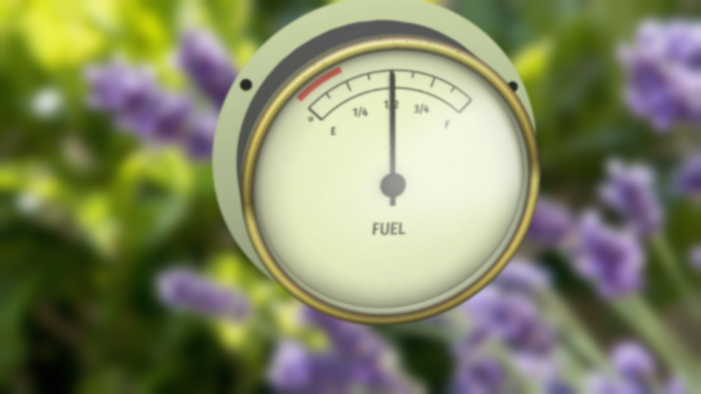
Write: 0.5
